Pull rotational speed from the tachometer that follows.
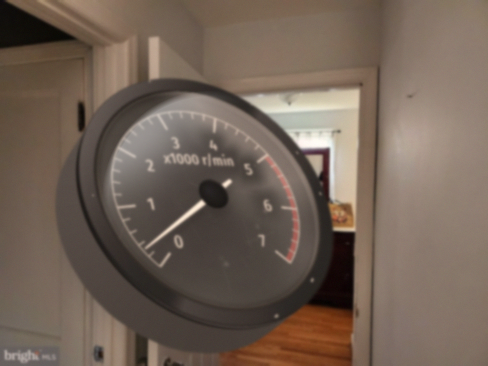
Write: 300 rpm
